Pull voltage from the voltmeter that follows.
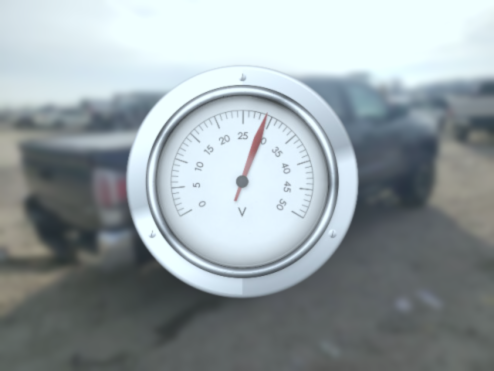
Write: 29 V
